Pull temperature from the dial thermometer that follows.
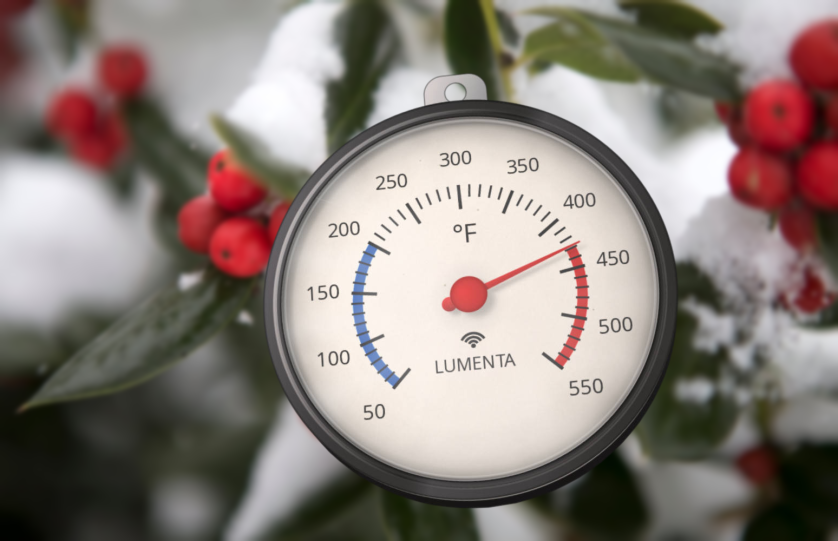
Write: 430 °F
